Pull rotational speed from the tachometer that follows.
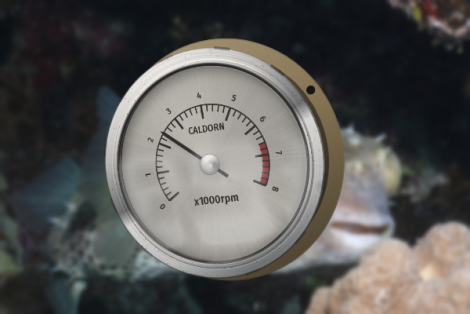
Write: 2400 rpm
